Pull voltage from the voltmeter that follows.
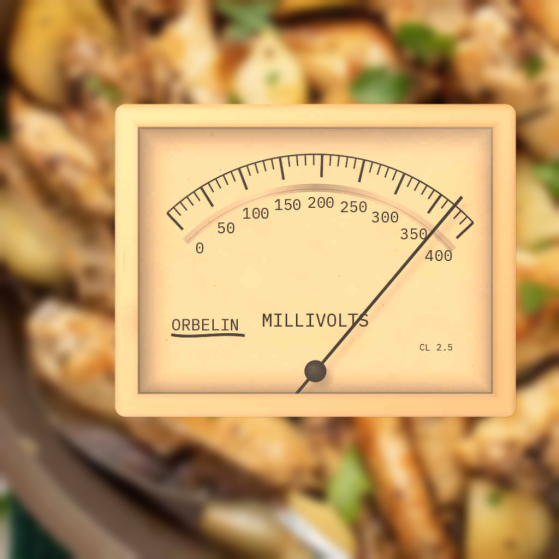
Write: 370 mV
